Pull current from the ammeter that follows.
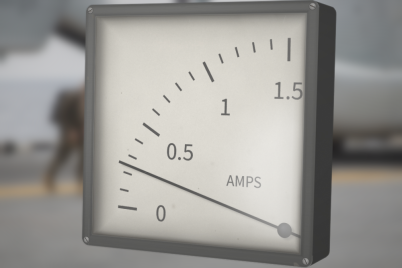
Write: 0.25 A
